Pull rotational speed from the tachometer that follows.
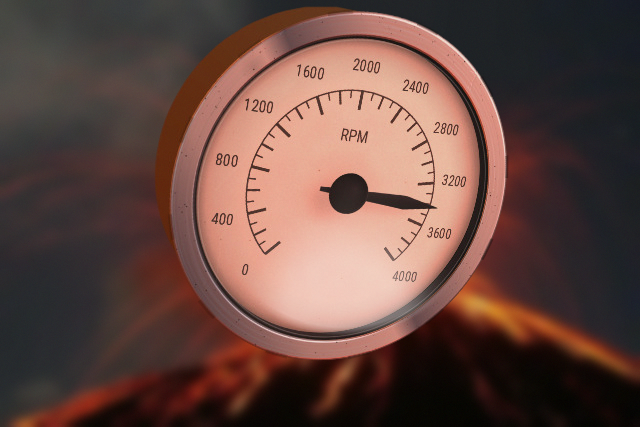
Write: 3400 rpm
